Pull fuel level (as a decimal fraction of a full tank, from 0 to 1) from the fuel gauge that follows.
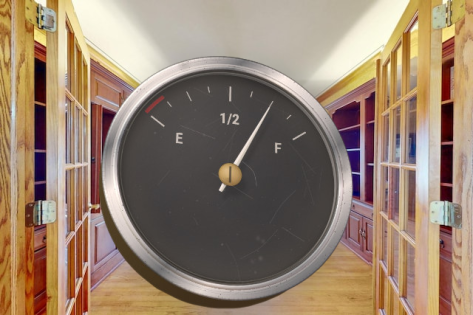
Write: 0.75
